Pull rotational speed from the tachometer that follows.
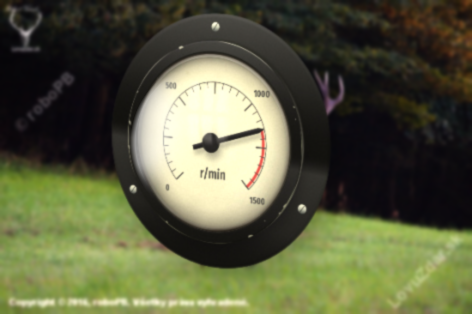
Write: 1150 rpm
